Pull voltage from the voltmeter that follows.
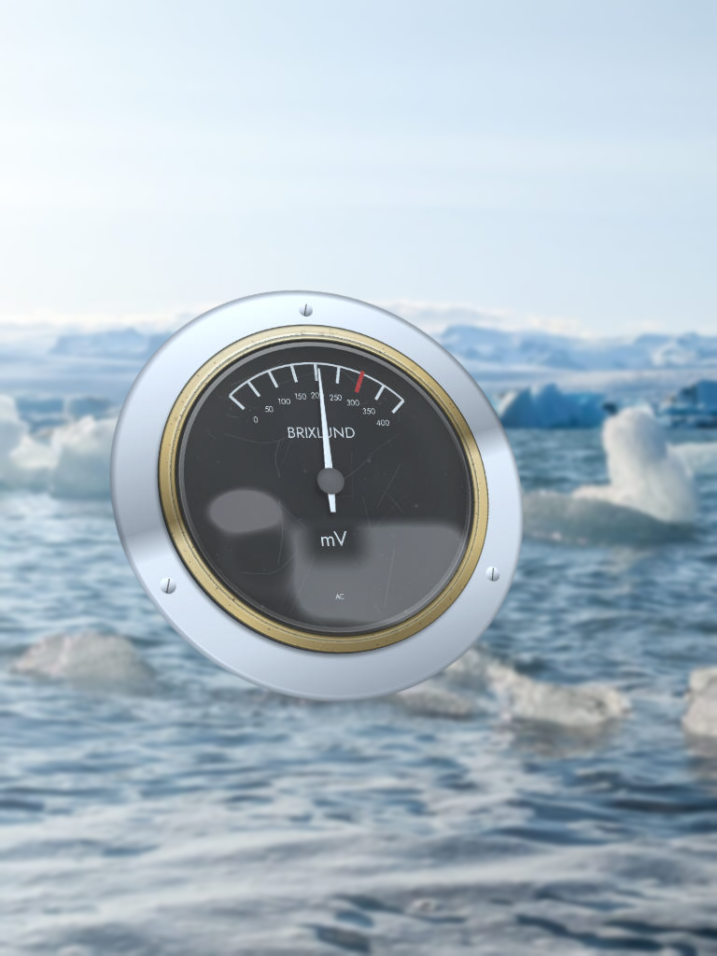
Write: 200 mV
